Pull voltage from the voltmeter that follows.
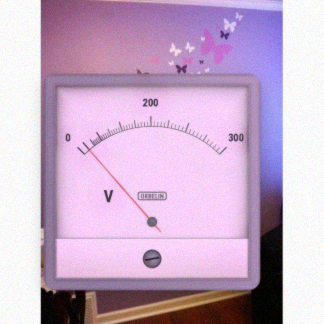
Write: 50 V
